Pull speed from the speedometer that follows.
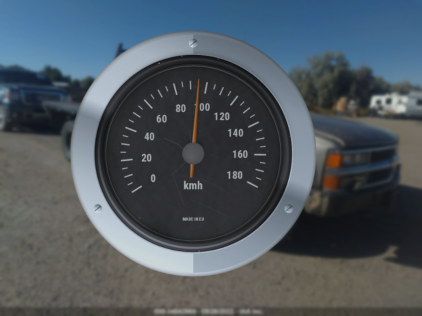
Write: 95 km/h
